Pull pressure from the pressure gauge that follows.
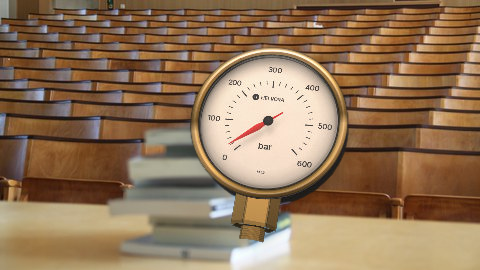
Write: 20 bar
